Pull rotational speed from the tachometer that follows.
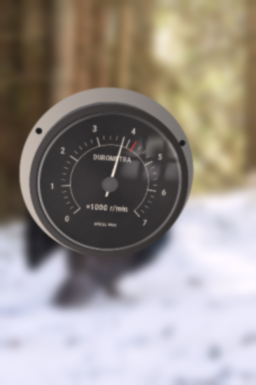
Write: 3800 rpm
